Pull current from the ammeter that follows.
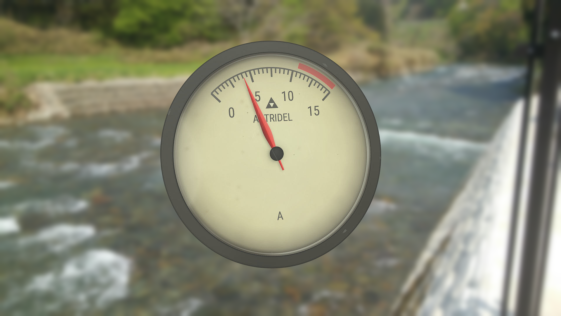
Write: 4 A
